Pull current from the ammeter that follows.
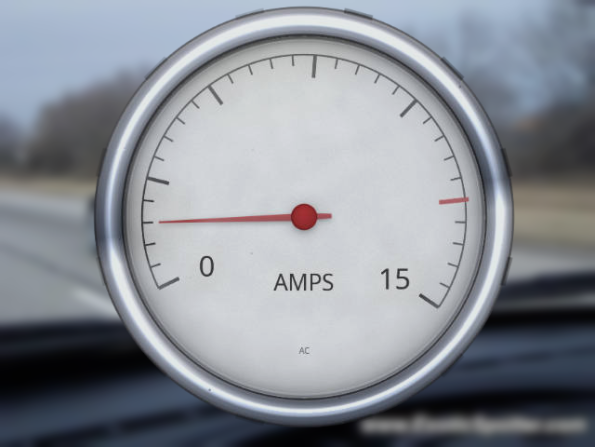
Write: 1.5 A
